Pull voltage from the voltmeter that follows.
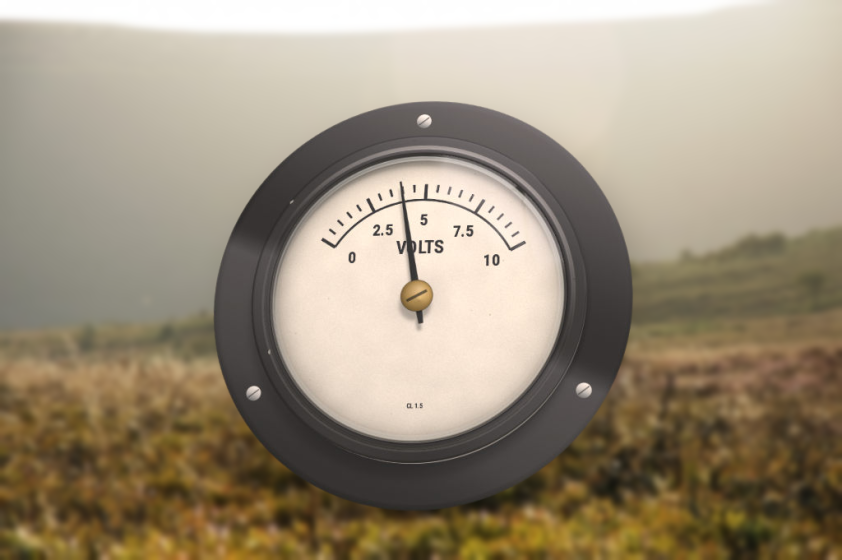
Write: 4 V
